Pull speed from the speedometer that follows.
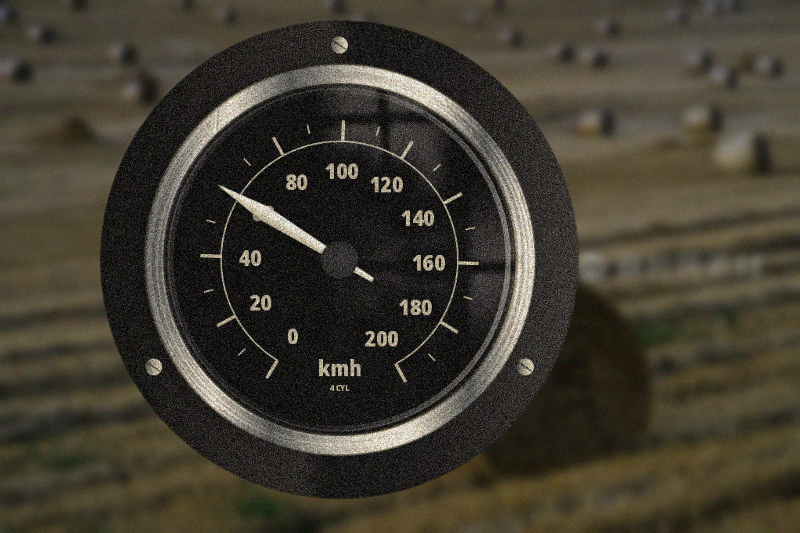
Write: 60 km/h
